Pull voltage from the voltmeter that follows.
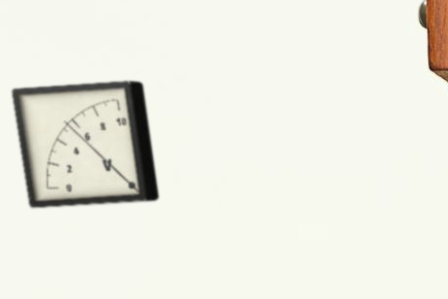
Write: 5.5 V
